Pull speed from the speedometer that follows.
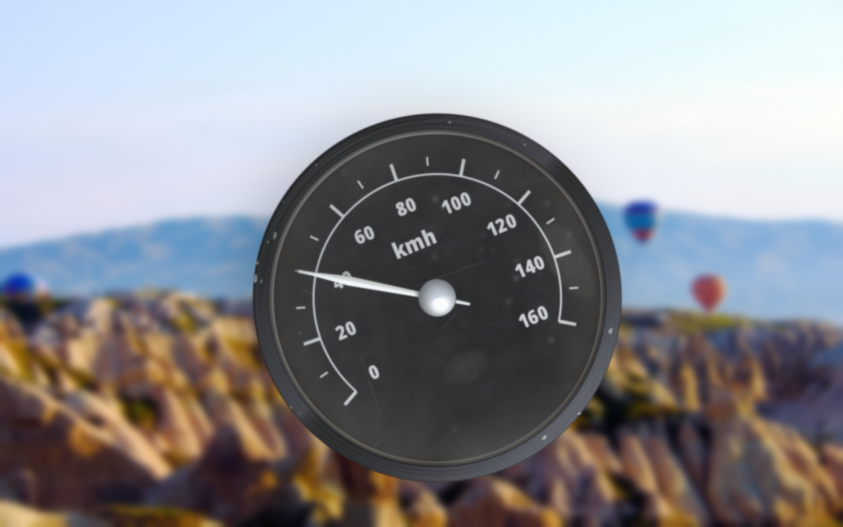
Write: 40 km/h
